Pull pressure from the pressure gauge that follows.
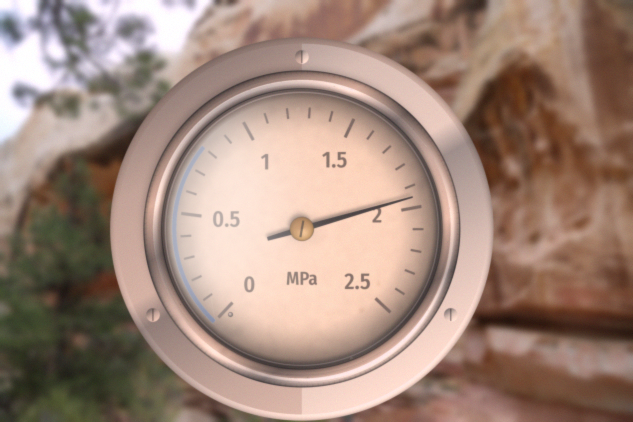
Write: 1.95 MPa
